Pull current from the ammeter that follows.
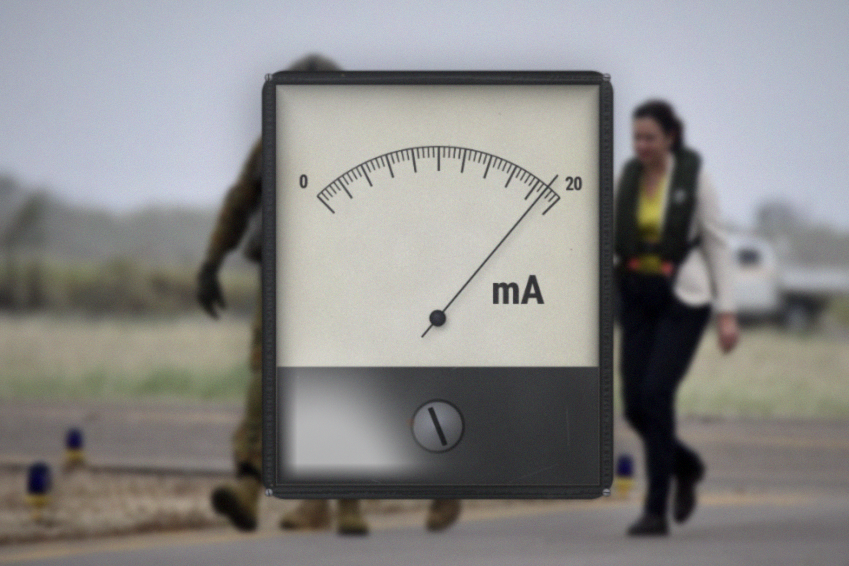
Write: 18.8 mA
